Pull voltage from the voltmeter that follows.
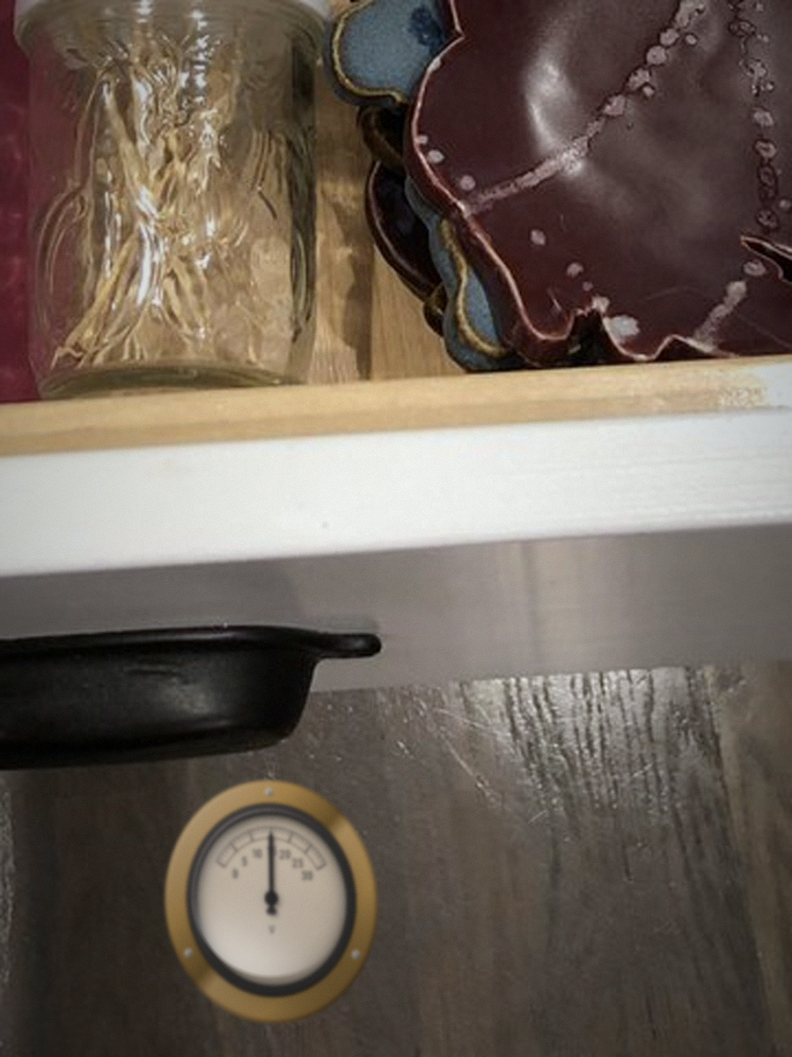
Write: 15 V
